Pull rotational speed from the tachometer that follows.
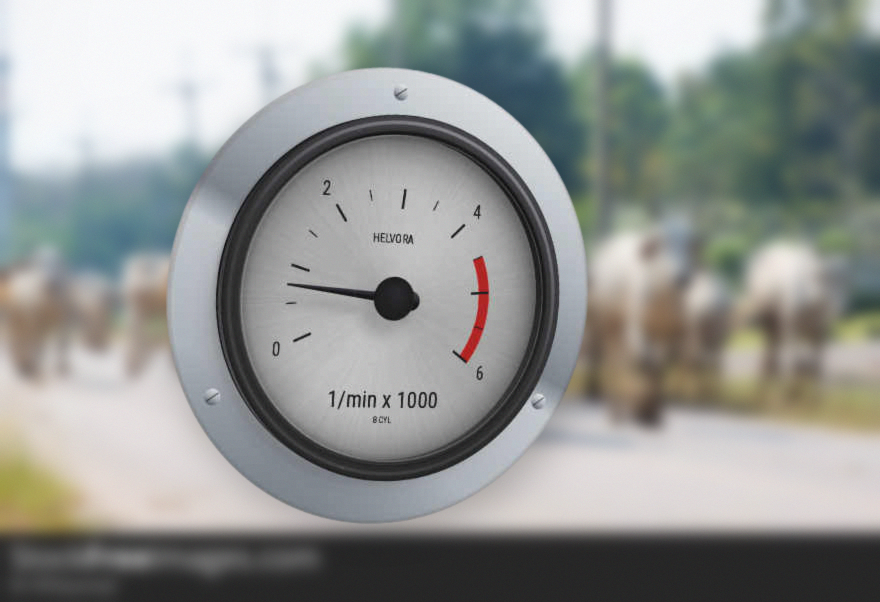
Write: 750 rpm
